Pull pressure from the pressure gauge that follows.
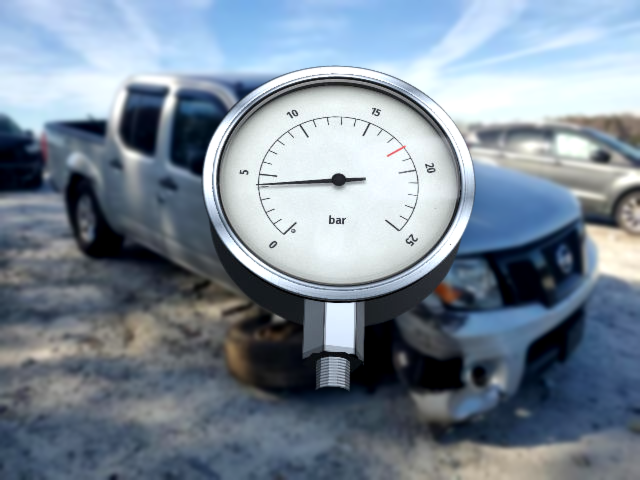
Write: 4 bar
